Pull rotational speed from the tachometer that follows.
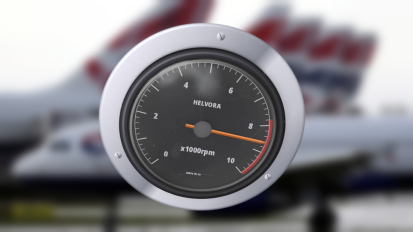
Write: 8600 rpm
